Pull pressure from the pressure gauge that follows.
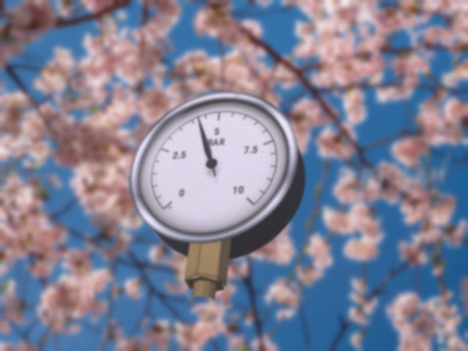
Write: 4.25 bar
